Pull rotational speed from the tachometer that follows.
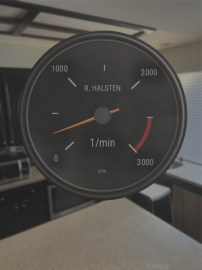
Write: 250 rpm
